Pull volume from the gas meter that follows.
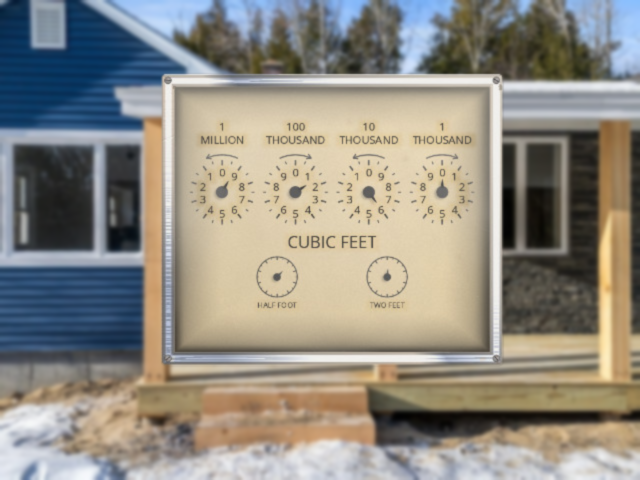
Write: 916000 ft³
